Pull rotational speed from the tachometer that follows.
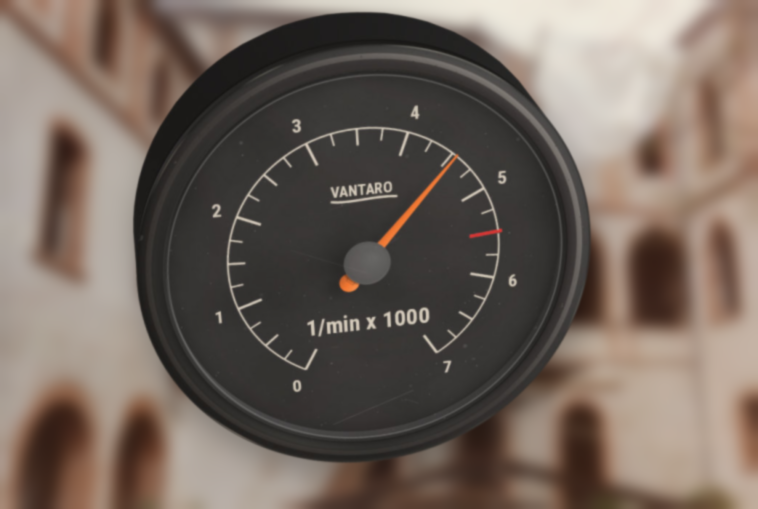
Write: 4500 rpm
